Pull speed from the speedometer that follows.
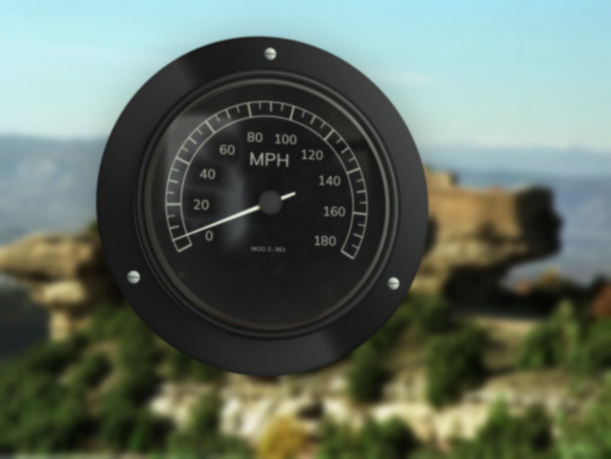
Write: 5 mph
